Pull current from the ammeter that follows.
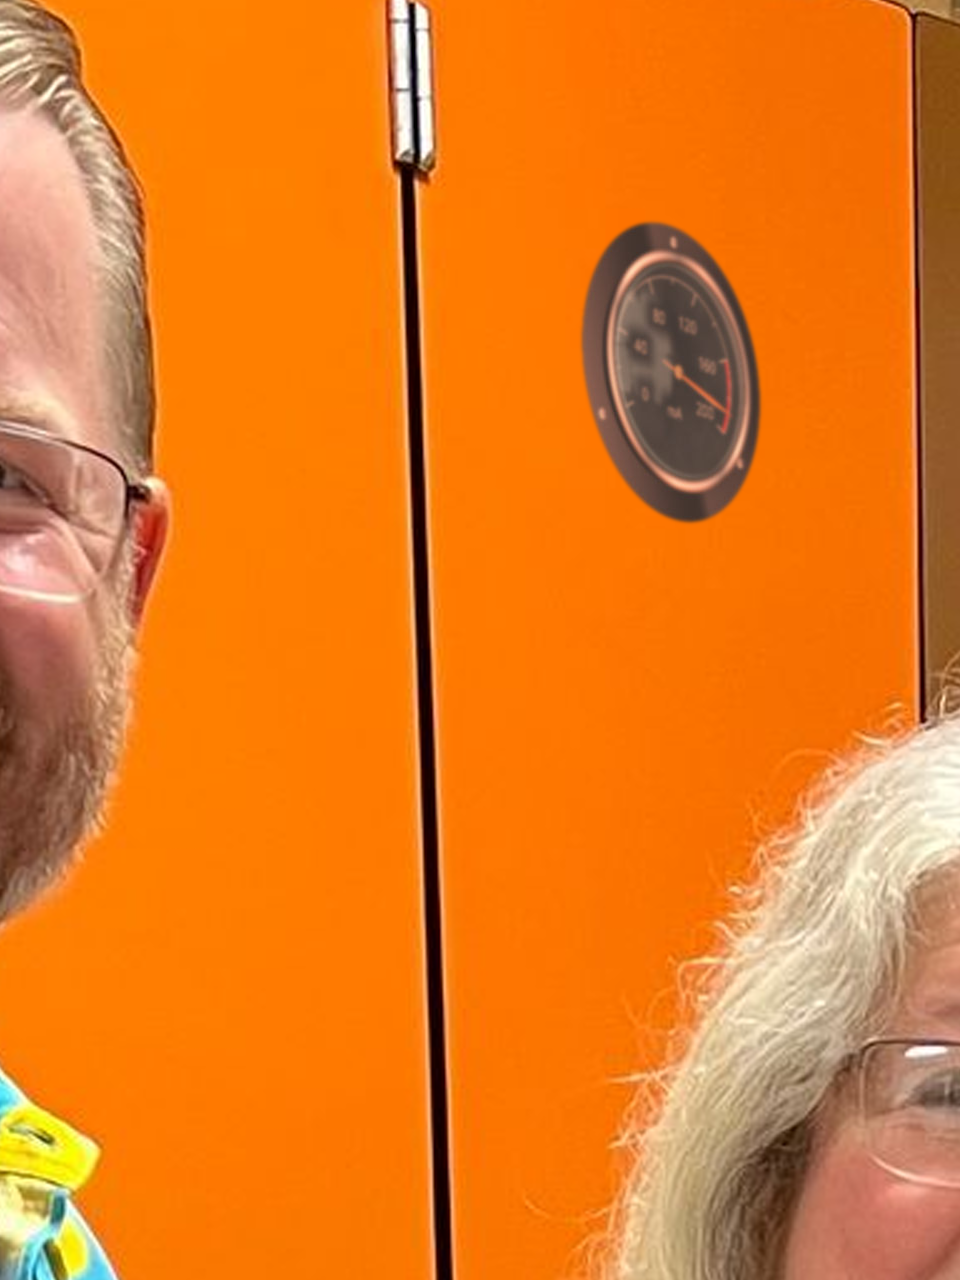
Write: 190 mA
